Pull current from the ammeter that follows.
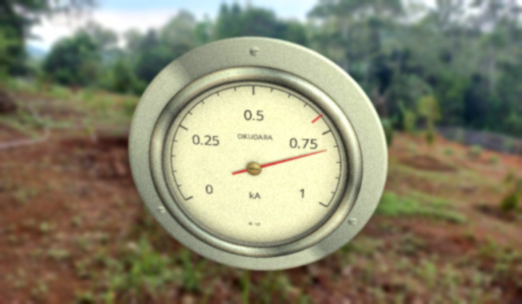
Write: 0.8 kA
